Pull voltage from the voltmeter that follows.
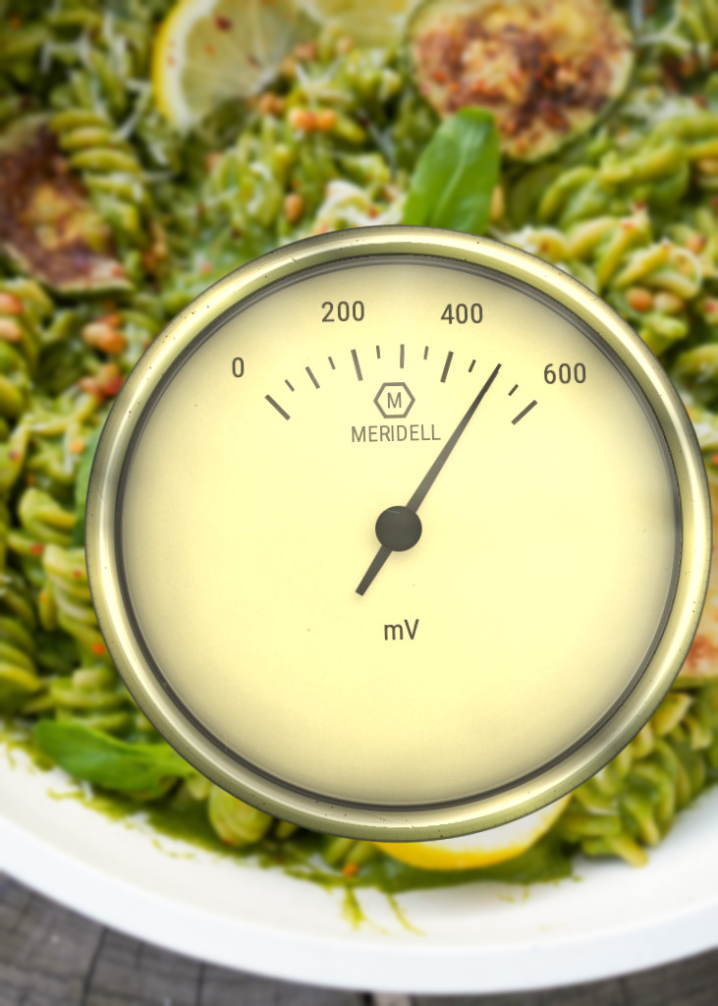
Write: 500 mV
